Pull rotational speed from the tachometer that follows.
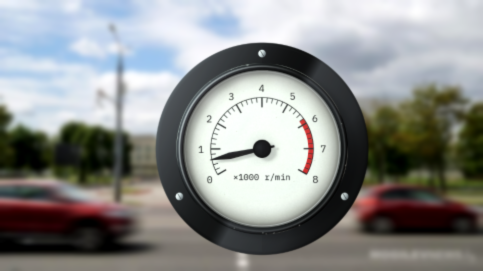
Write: 600 rpm
